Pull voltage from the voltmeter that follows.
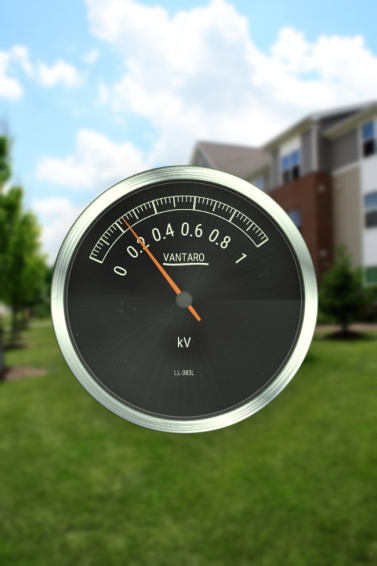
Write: 0.24 kV
